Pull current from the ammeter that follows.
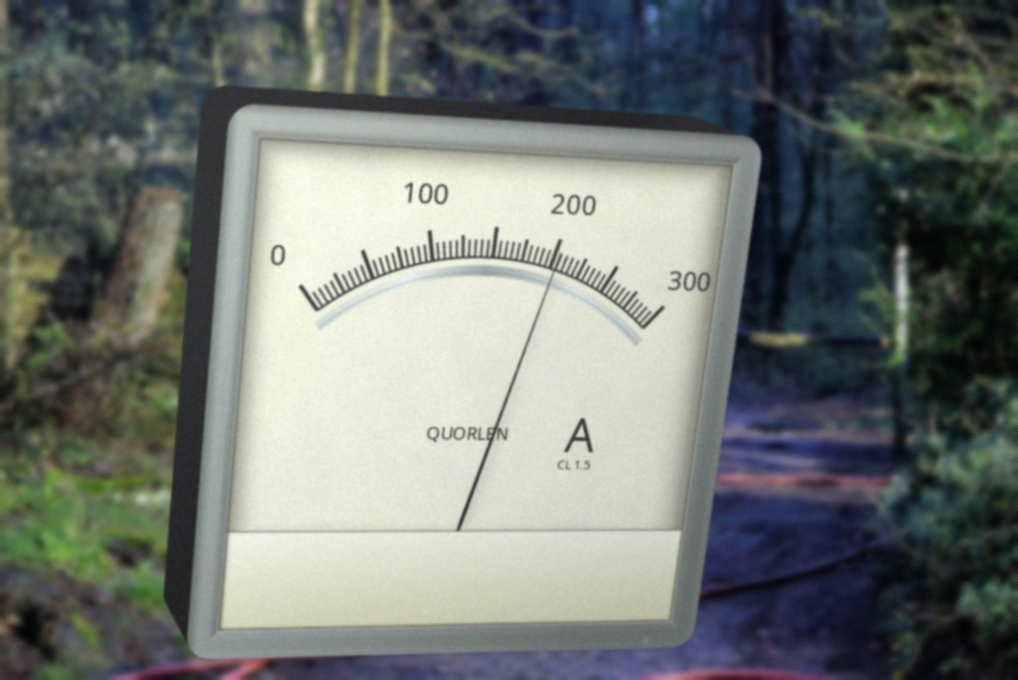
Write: 200 A
